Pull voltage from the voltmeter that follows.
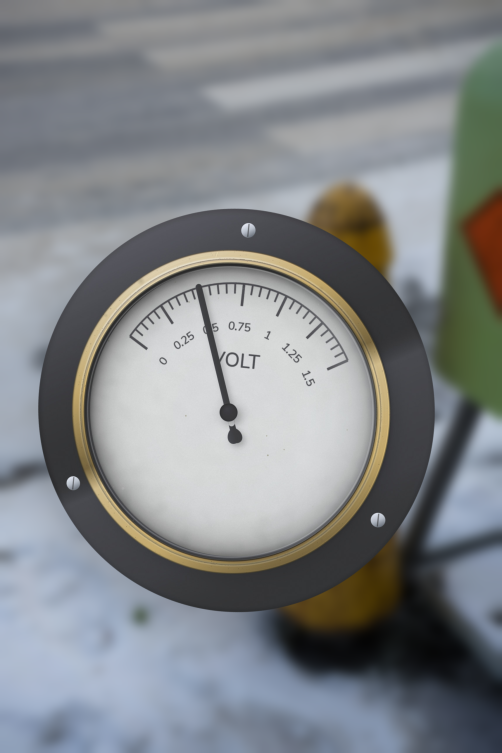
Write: 0.5 V
